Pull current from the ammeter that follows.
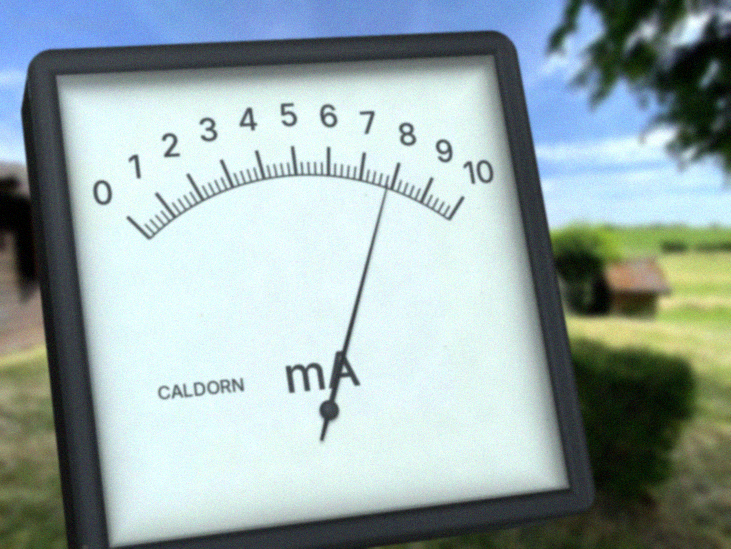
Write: 7.8 mA
